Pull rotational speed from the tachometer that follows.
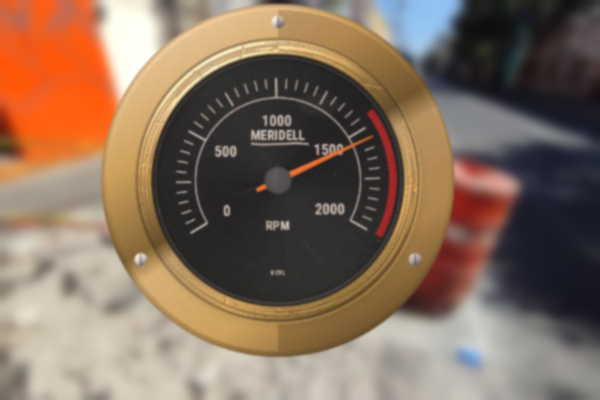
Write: 1550 rpm
